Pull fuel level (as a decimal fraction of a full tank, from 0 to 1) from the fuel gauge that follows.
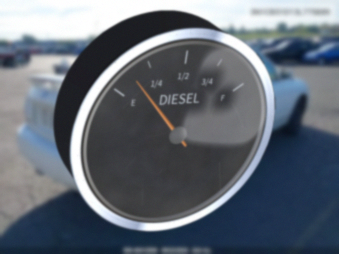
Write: 0.125
